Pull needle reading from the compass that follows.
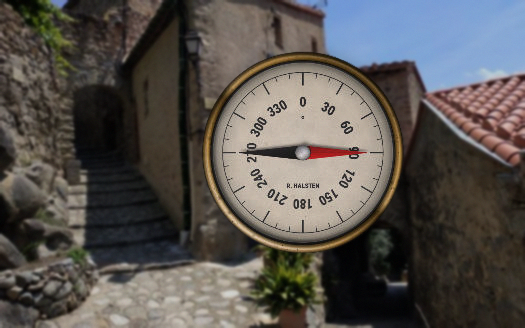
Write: 90 °
